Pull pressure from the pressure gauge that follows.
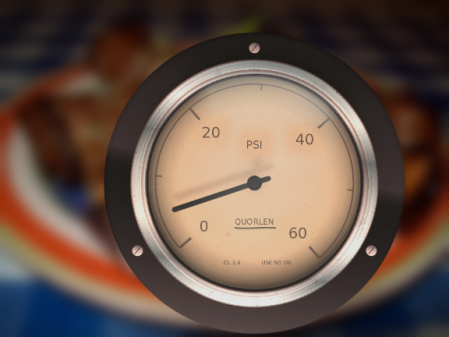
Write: 5 psi
